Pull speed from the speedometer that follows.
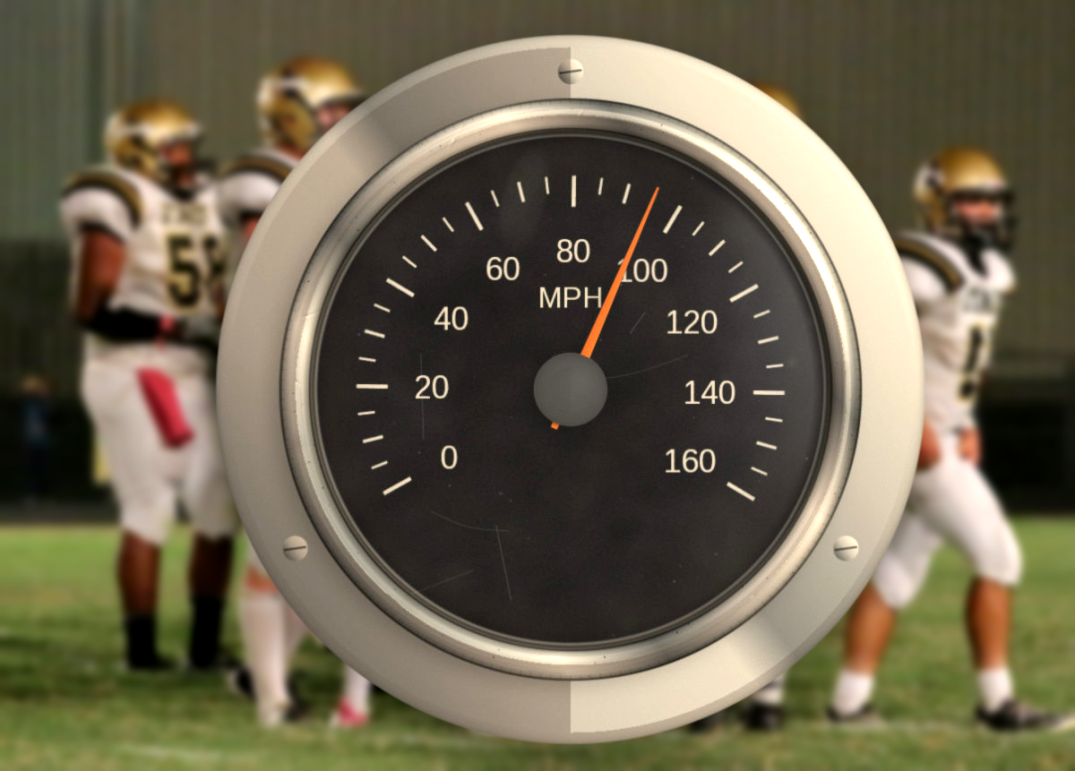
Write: 95 mph
